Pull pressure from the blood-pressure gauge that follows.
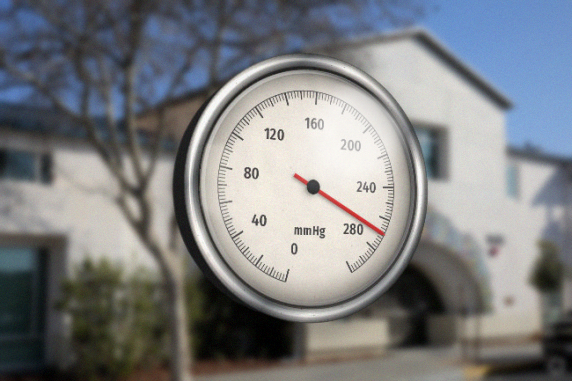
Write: 270 mmHg
